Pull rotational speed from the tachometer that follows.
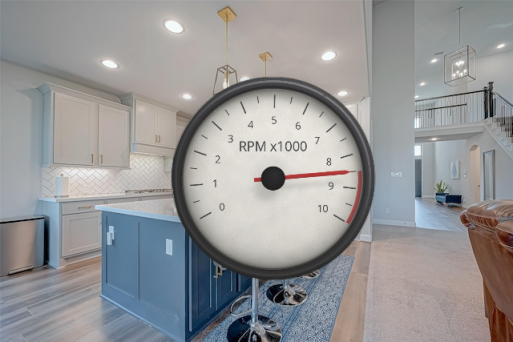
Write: 8500 rpm
